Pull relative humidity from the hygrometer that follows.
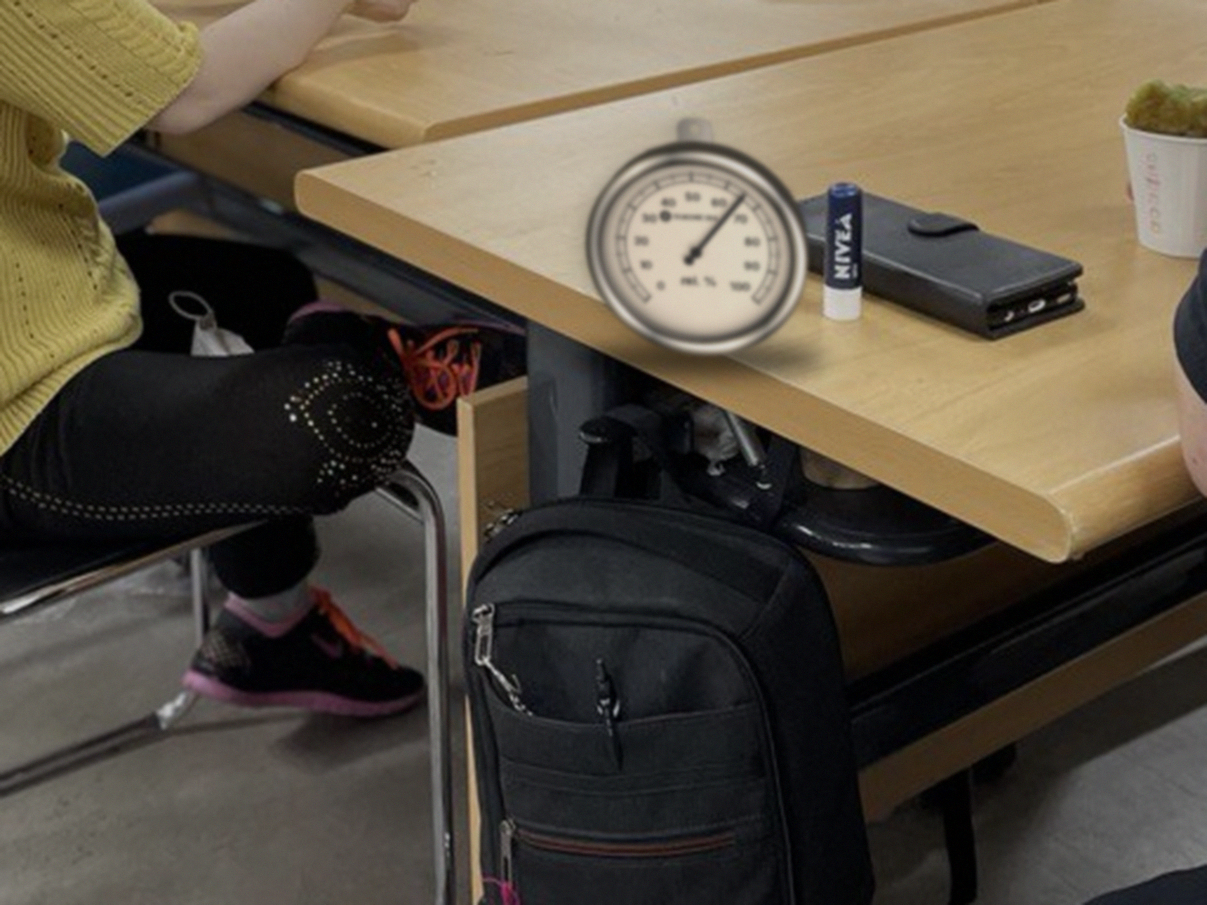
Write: 65 %
